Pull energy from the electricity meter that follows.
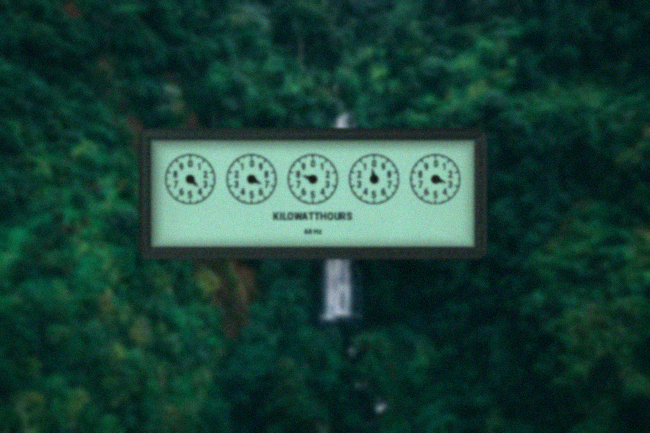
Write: 36803 kWh
